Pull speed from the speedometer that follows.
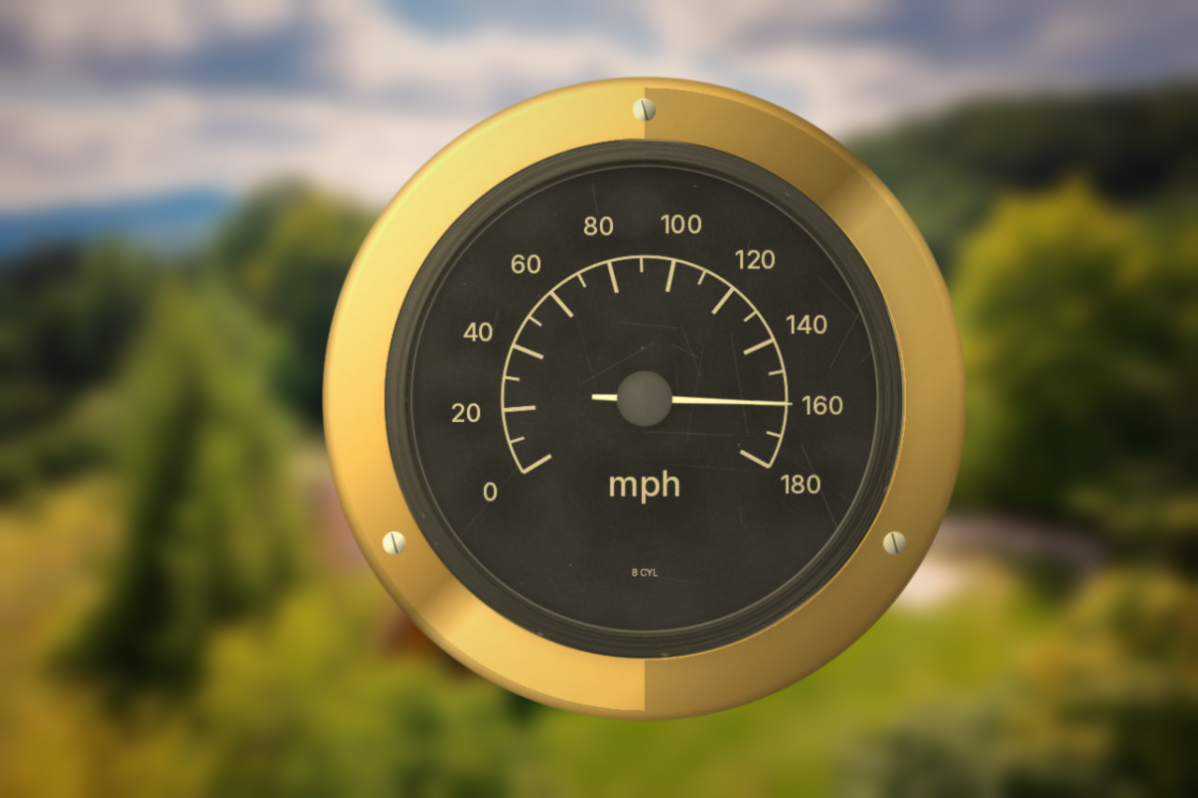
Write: 160 mph
